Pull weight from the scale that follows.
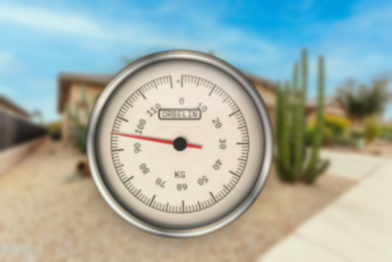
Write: 95 kg
